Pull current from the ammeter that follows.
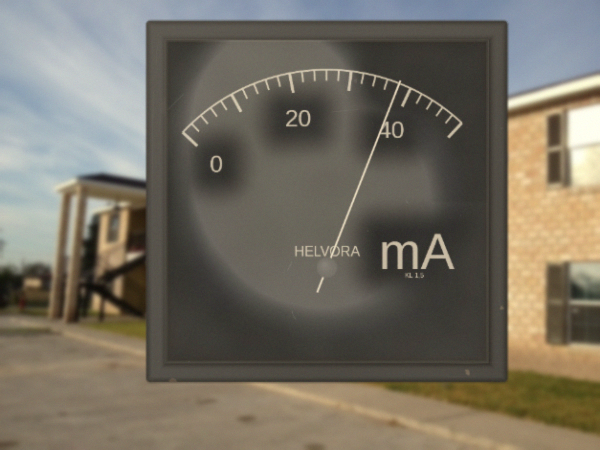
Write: 38 mA
